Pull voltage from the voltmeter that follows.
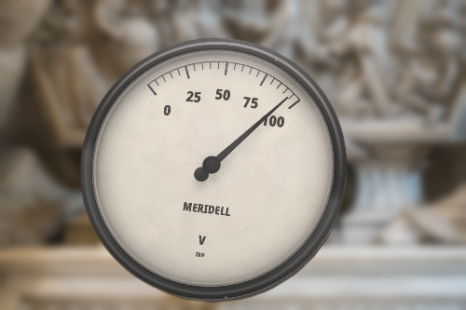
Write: 95 V
